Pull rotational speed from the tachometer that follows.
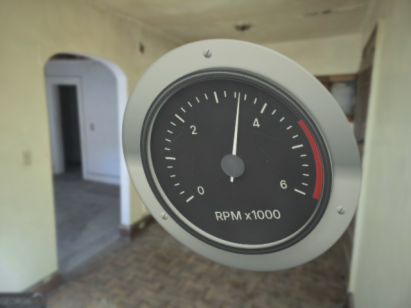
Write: 3500 rpm
